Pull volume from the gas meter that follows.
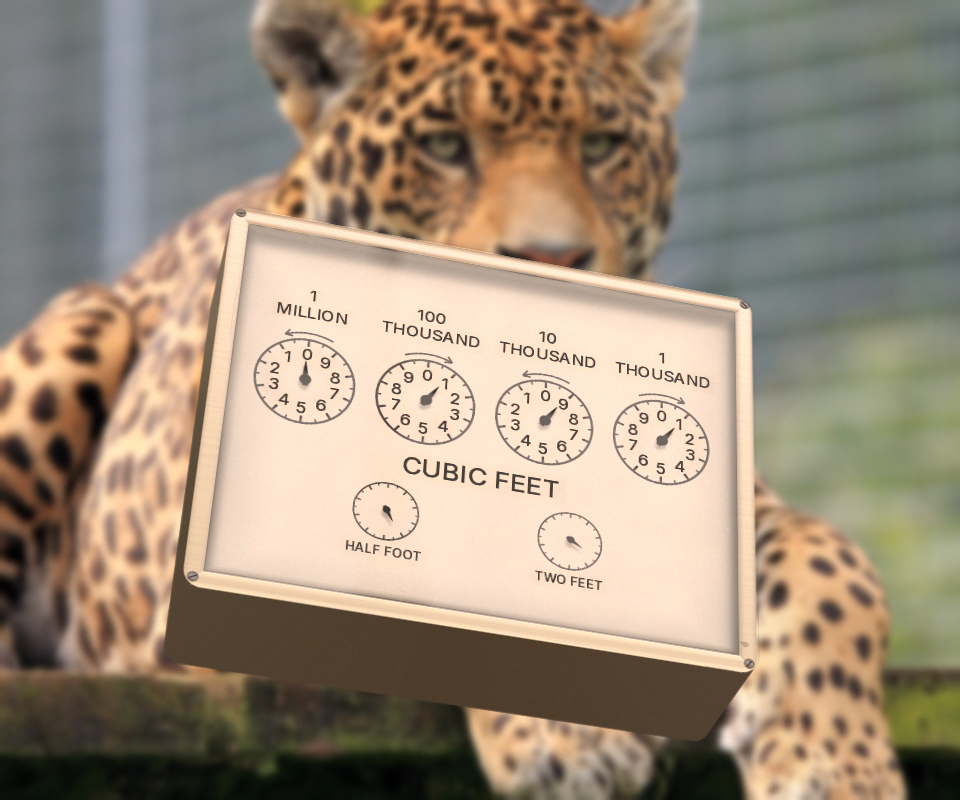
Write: 9100 ft³
